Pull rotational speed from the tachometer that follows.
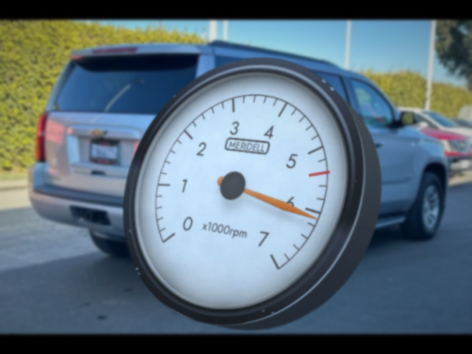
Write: 6100 rpm
